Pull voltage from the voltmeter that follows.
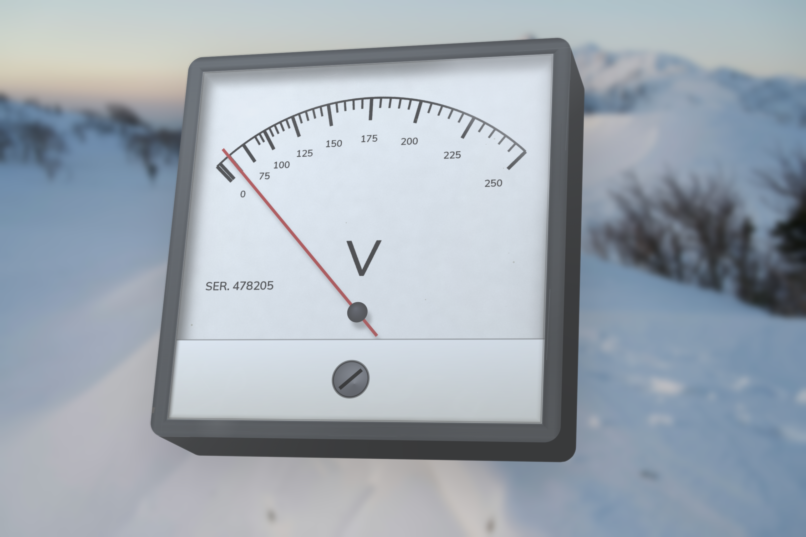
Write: 50 V
